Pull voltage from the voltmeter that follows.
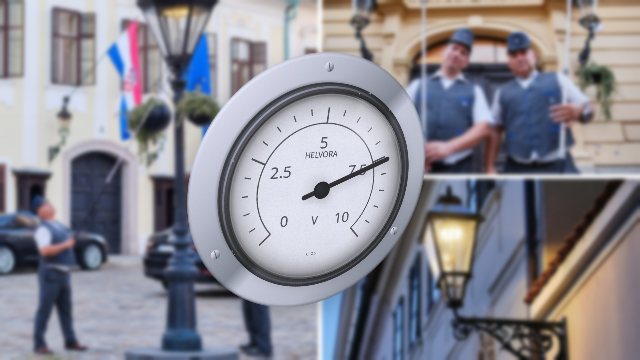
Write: 7.5 V
